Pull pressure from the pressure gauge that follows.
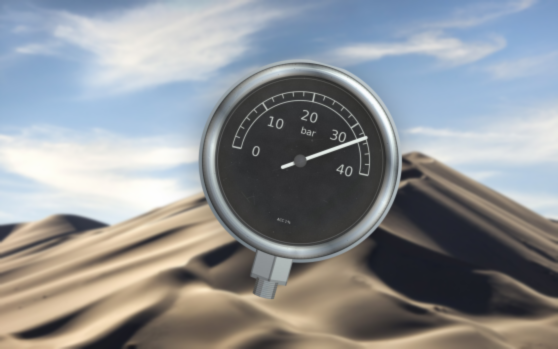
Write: 33 bar
